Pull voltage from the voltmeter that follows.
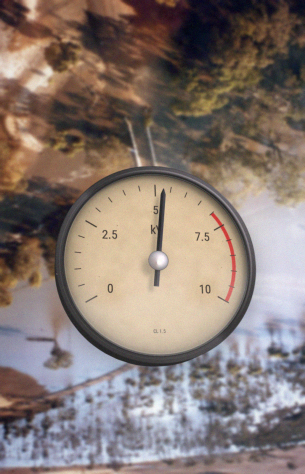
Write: 5.25 kV
